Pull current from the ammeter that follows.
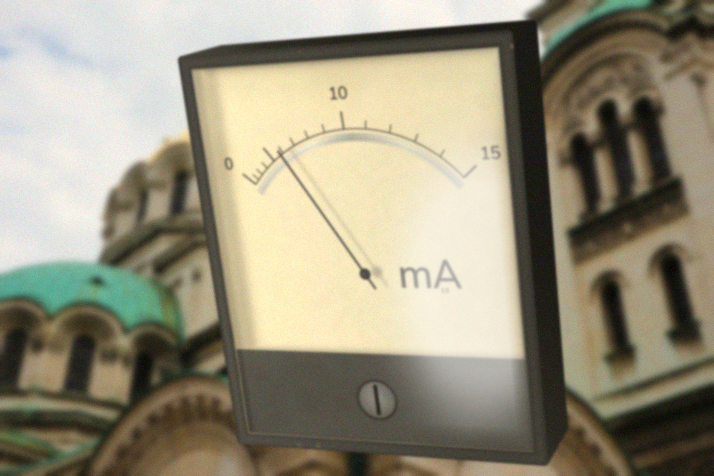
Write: 6 mA
